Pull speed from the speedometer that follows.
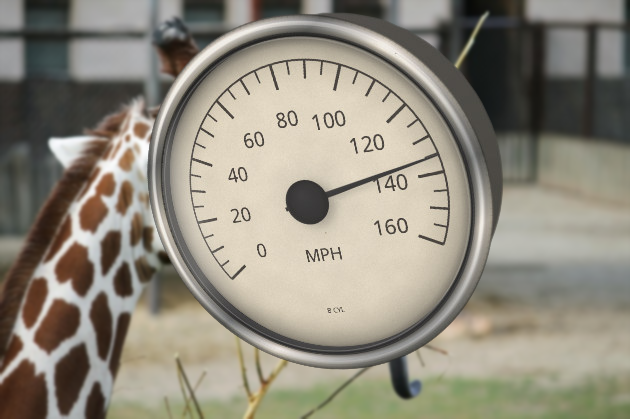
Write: 135 mph
